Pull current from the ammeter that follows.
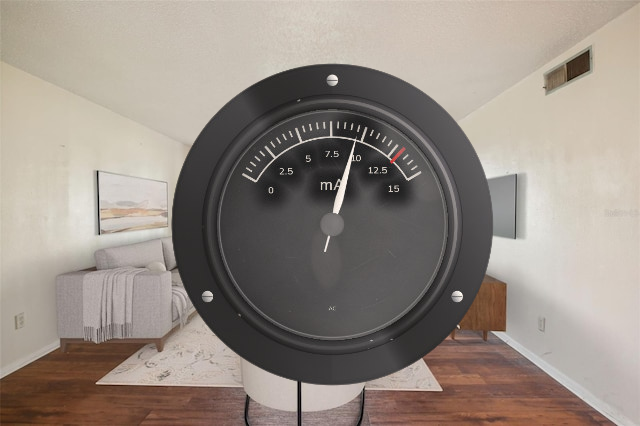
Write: 9.5 mA
